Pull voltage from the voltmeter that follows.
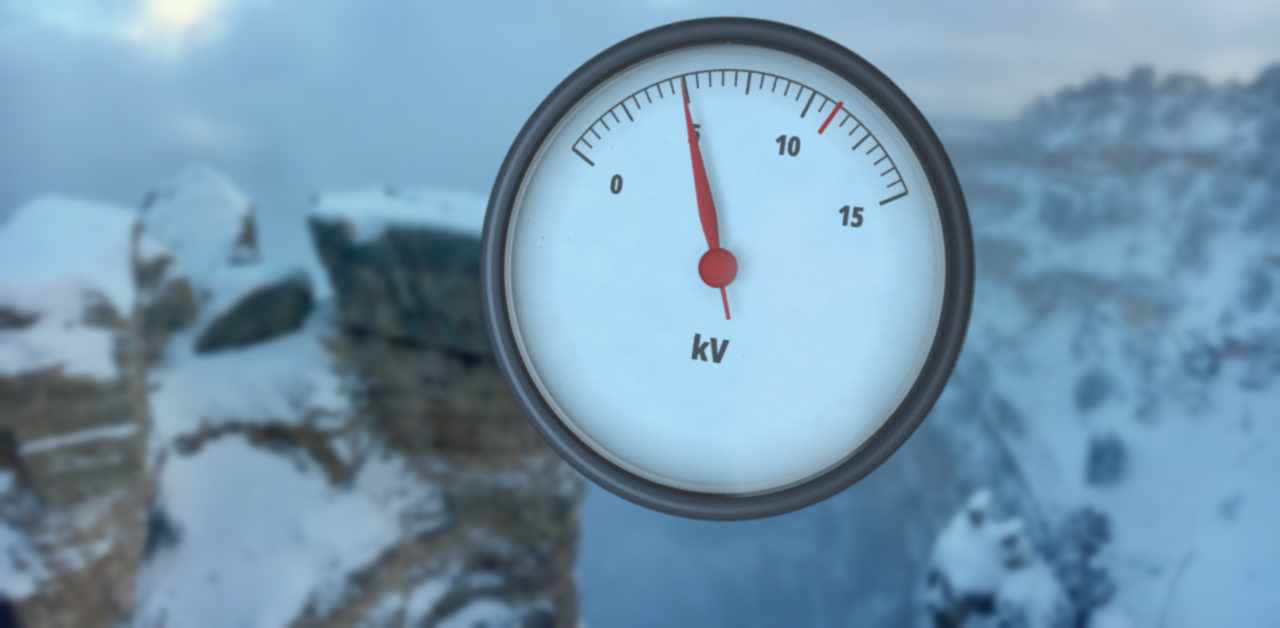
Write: 5 kV
